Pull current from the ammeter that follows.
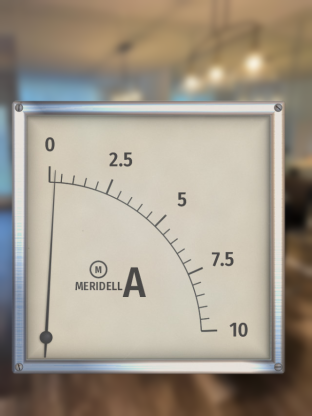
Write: 0.25 A
